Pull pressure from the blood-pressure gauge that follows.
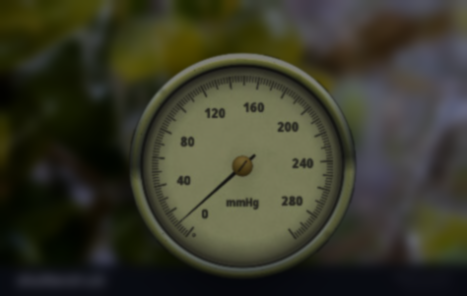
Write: 10 mmHg
